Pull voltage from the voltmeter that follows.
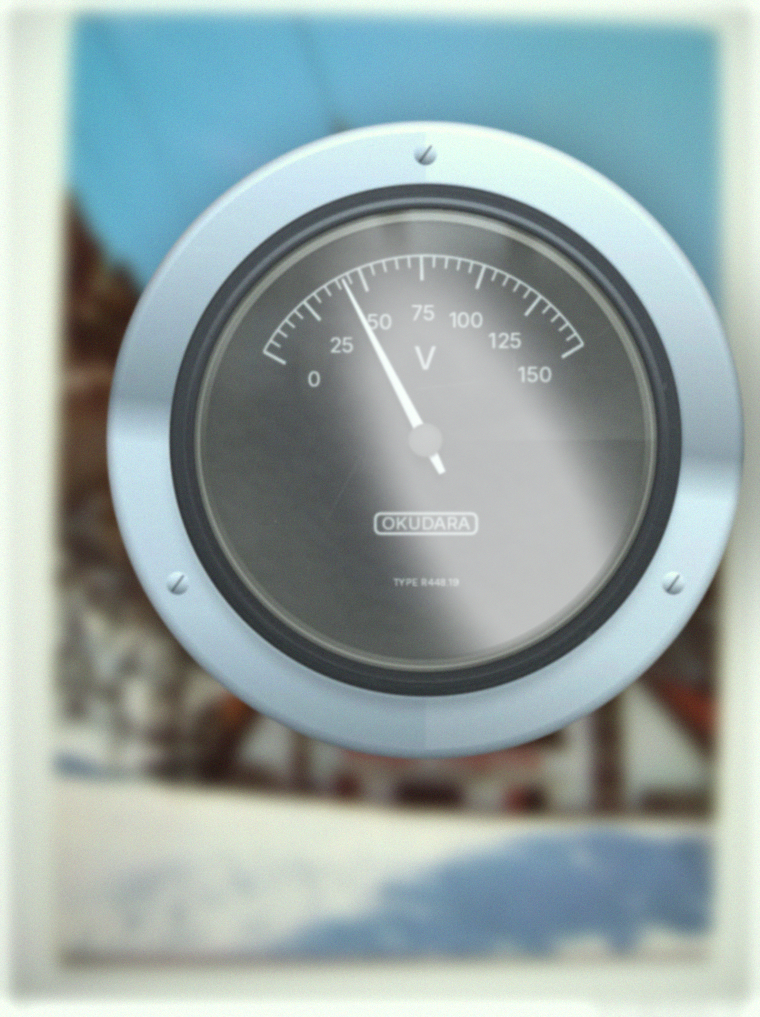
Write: 42.5 V
